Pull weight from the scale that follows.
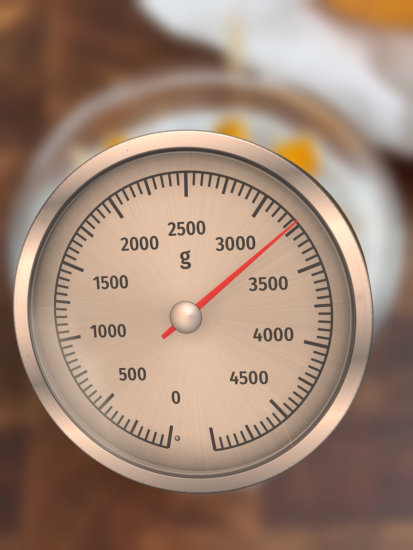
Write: 3225 g
